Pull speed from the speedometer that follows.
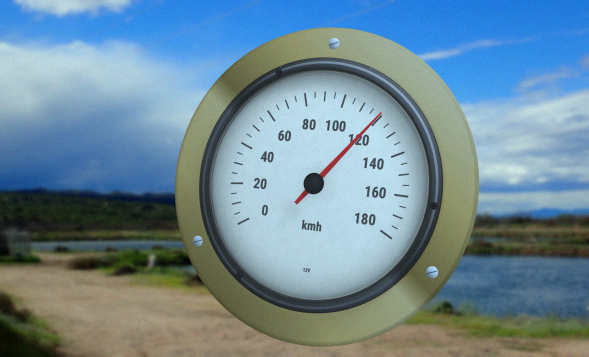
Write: 120 km/h
